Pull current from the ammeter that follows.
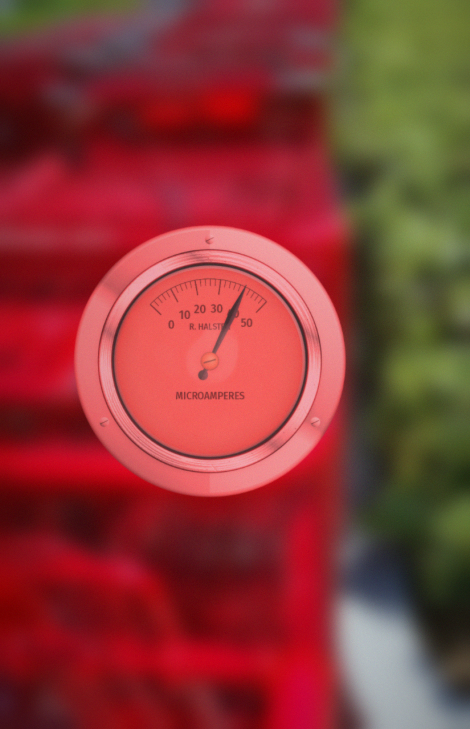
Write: 40 µA
